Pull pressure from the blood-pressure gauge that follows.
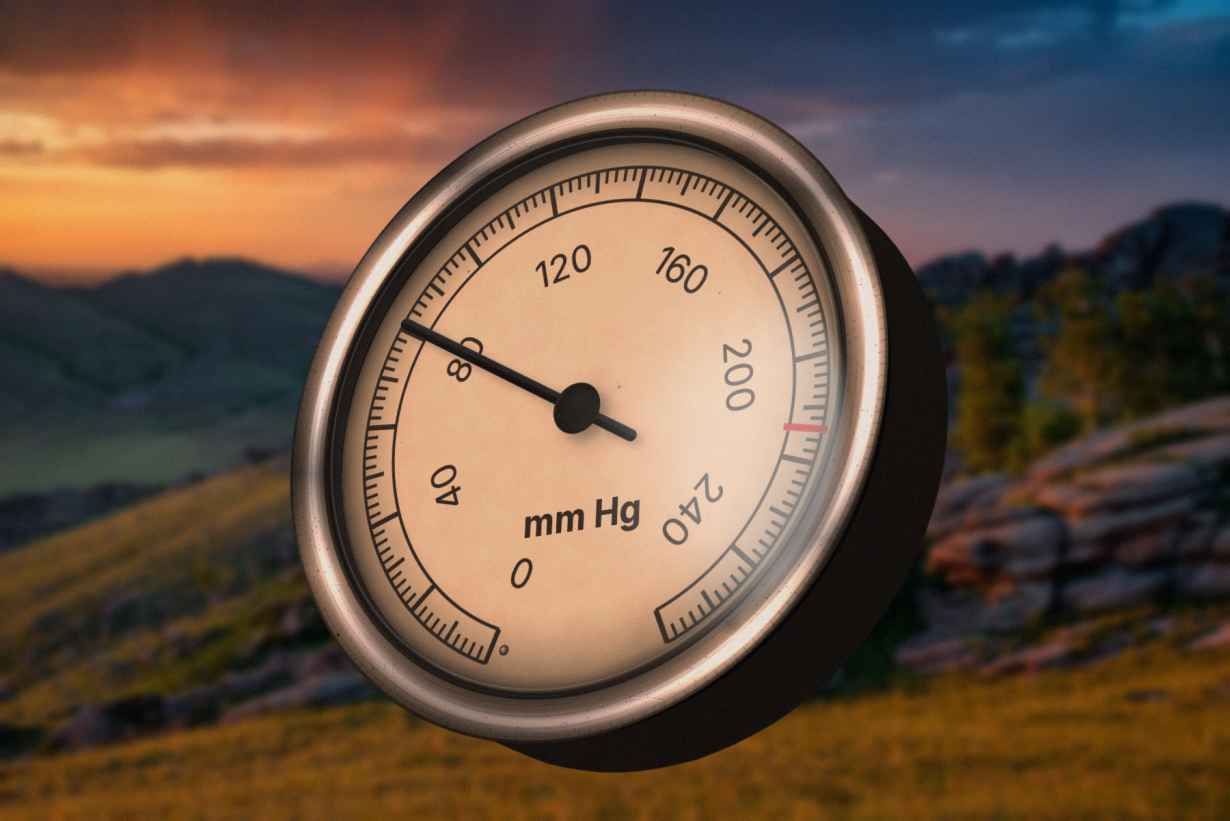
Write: 81 mmHg
